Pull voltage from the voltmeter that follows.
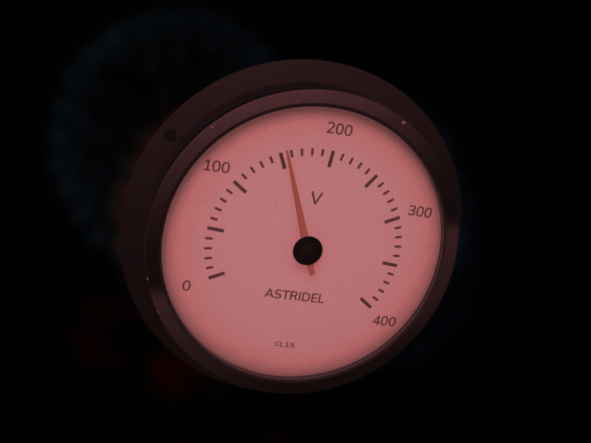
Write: 155 V
